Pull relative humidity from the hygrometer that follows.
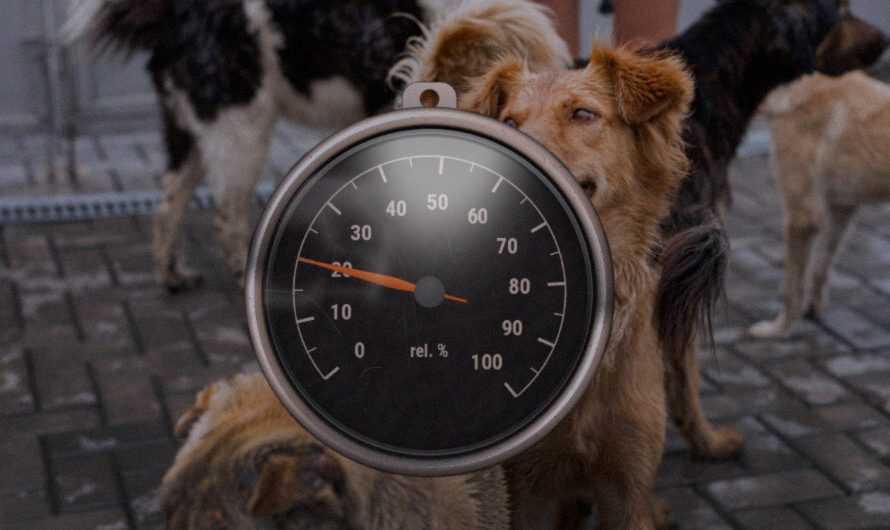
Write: 20 %
